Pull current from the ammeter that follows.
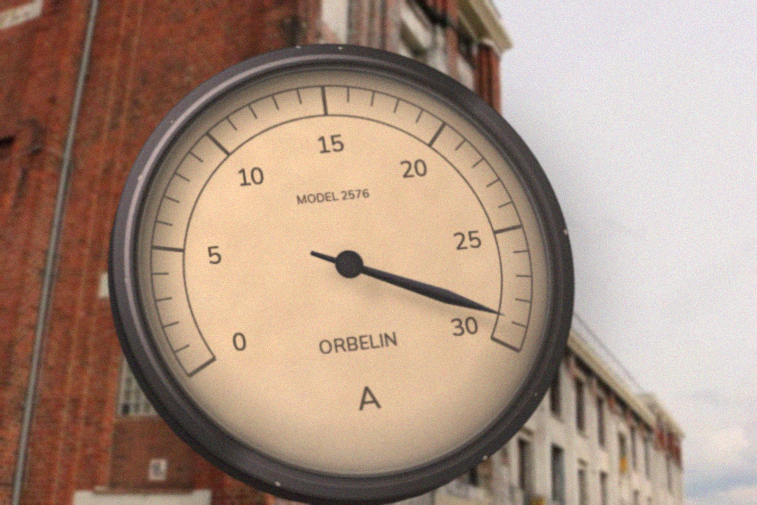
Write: 29 A
